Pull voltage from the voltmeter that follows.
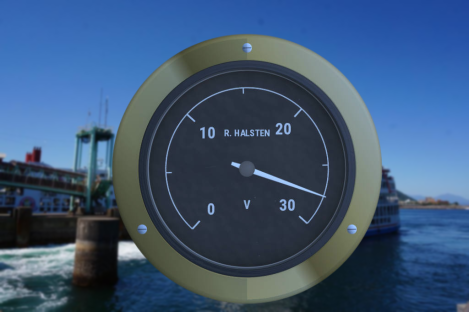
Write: 27.5 V
